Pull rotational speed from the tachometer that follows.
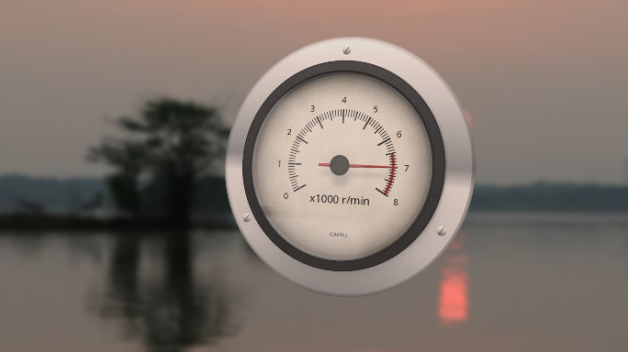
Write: 7000 rpm
